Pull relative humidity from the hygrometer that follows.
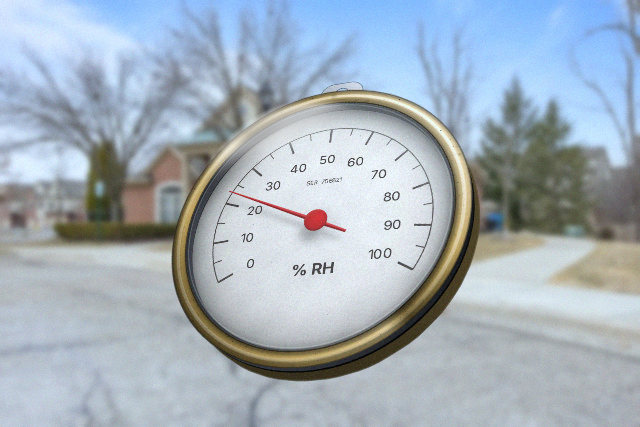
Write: 22.5 %
